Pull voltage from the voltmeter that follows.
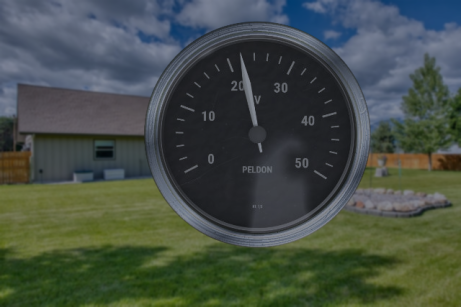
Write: 22 V
